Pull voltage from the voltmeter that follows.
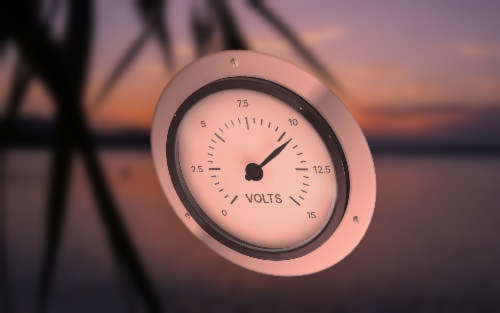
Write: 10.5 V
